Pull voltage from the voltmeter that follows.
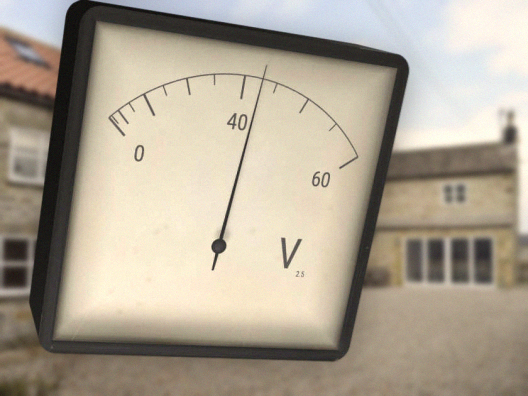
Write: 42.5 V
